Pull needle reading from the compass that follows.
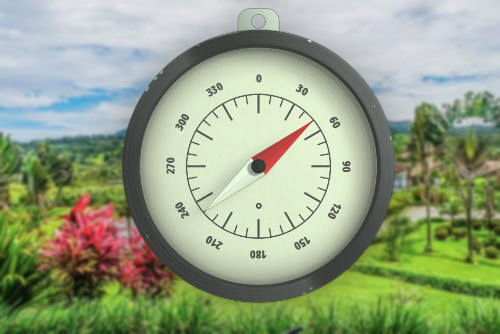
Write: 50 °
